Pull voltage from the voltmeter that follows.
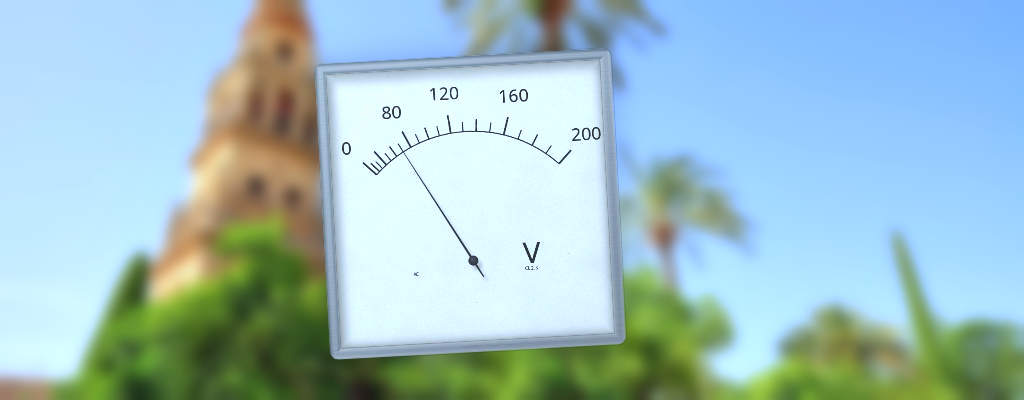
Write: 70 V
